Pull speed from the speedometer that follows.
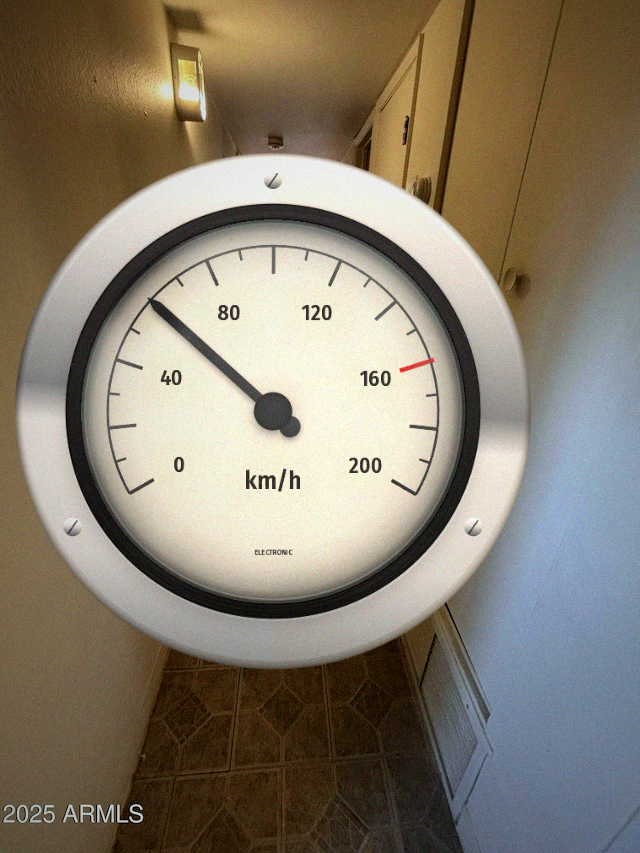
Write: 60 km/h
